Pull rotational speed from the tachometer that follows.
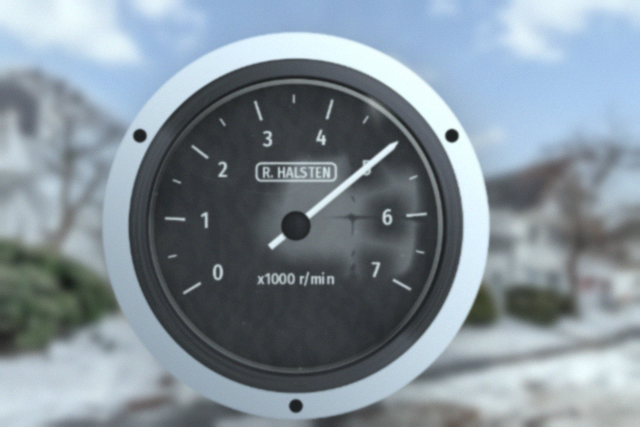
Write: 5000 rpm
